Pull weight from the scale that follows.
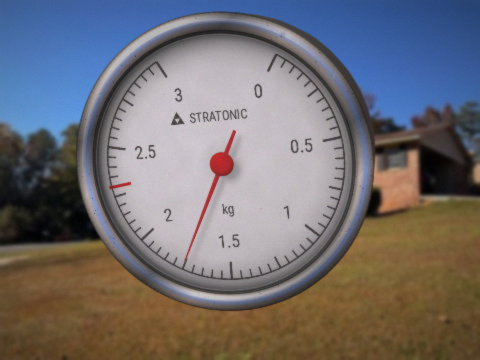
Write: 1.75 kg
